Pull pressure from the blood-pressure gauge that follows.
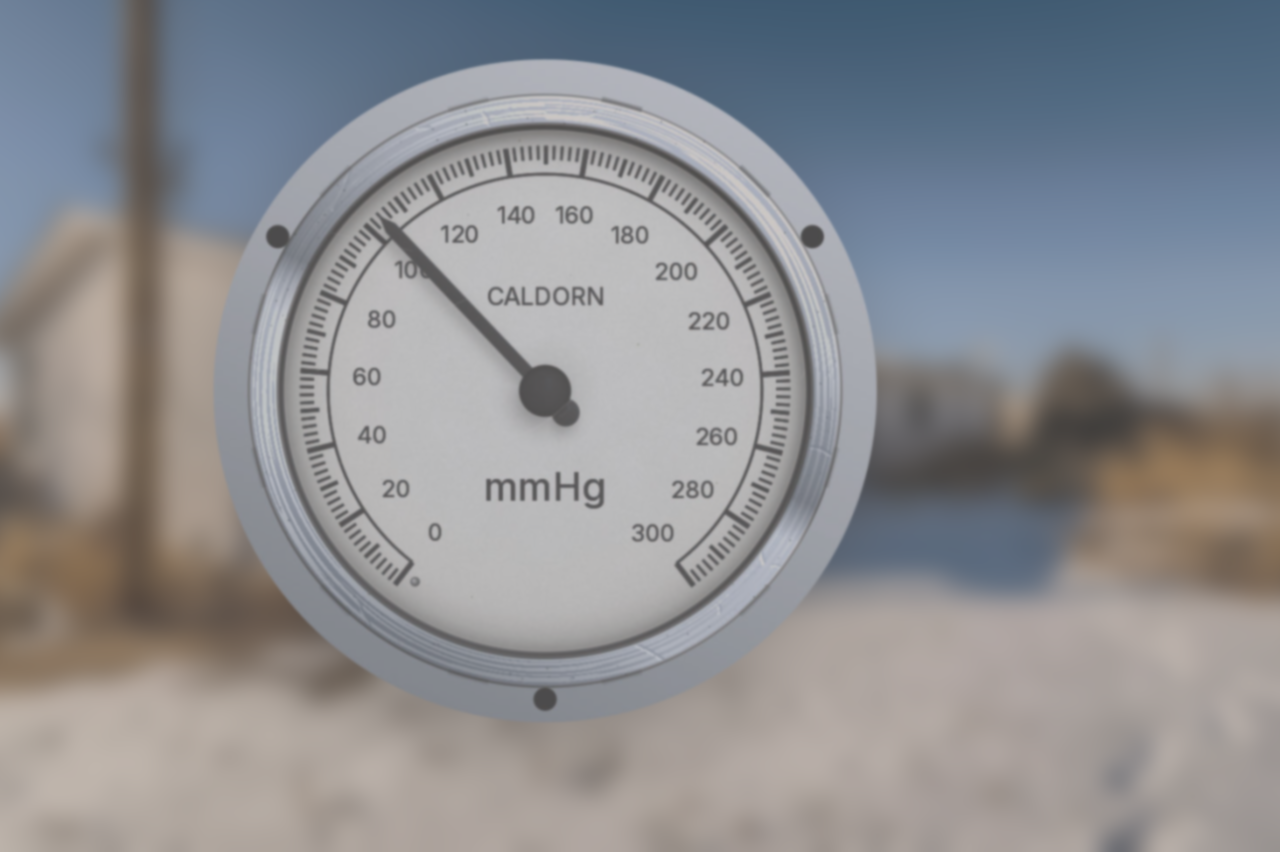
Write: 104 mmHg
